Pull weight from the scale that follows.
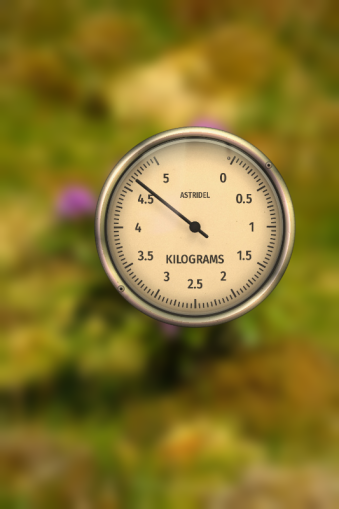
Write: 4.65 kg
